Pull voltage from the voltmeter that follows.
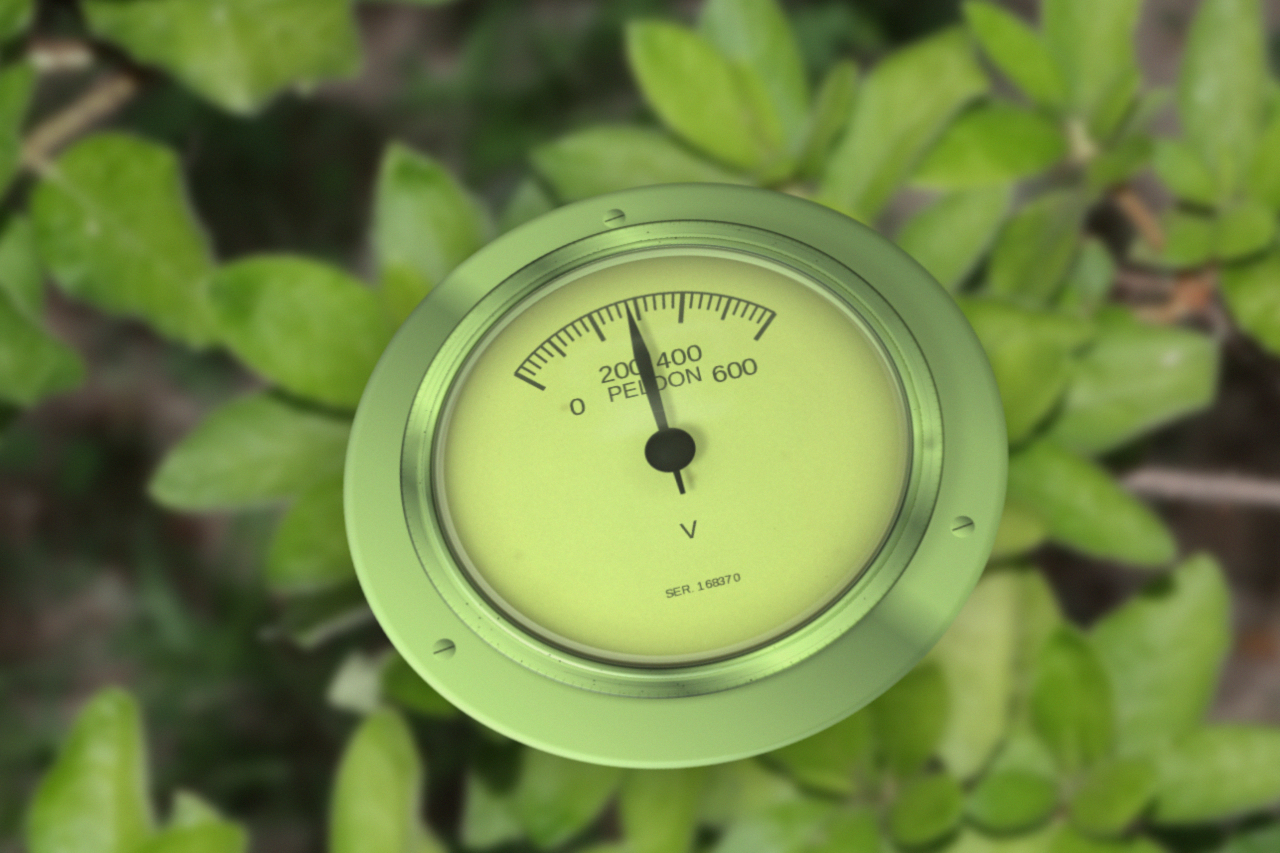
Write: 280 V
